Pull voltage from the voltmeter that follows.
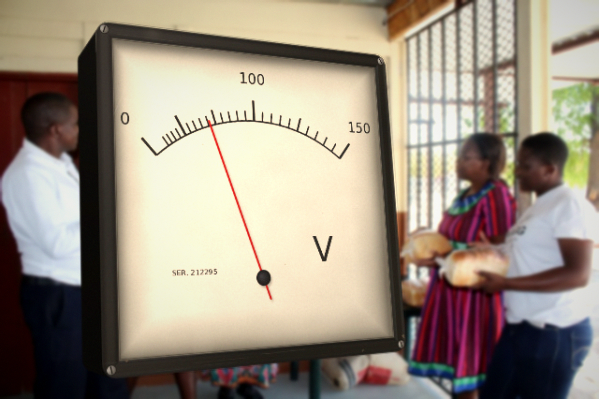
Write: 70 V
